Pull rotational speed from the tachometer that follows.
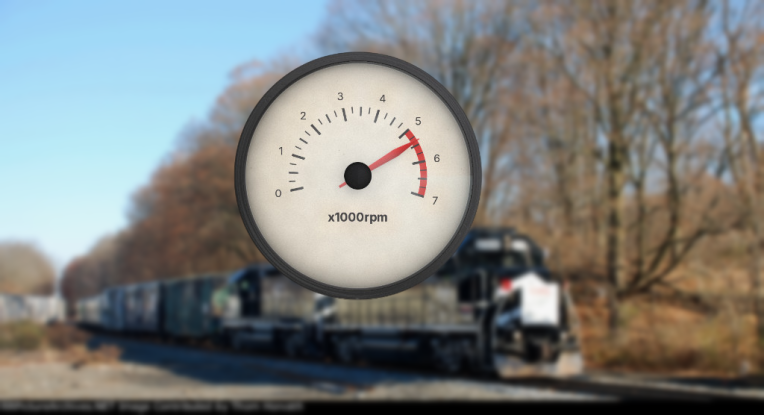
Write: 5375 rpm
